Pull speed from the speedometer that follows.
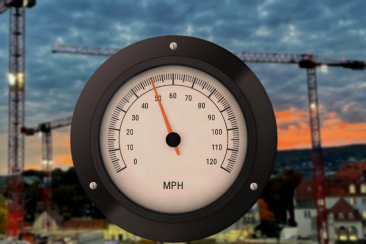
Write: 50 mph
